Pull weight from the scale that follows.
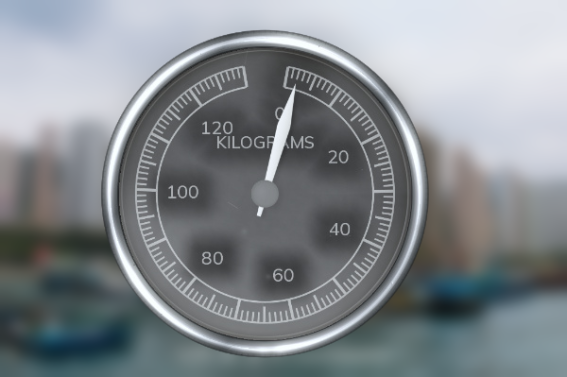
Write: 2 kg
